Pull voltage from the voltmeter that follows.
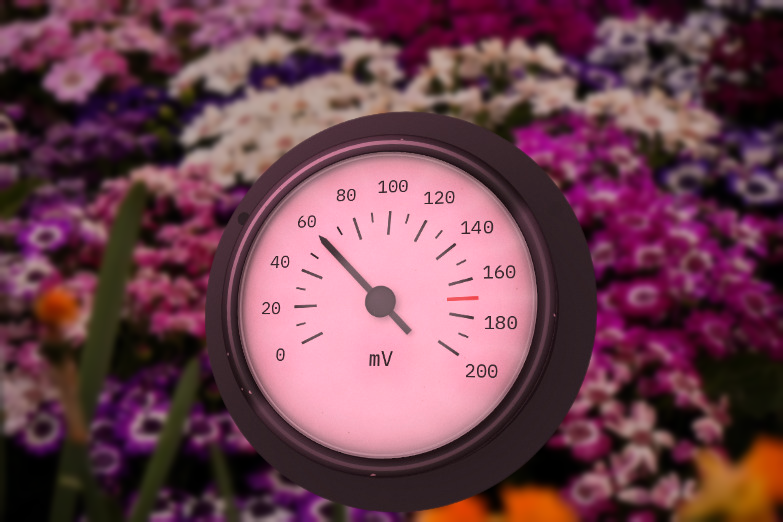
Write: 60 mV
